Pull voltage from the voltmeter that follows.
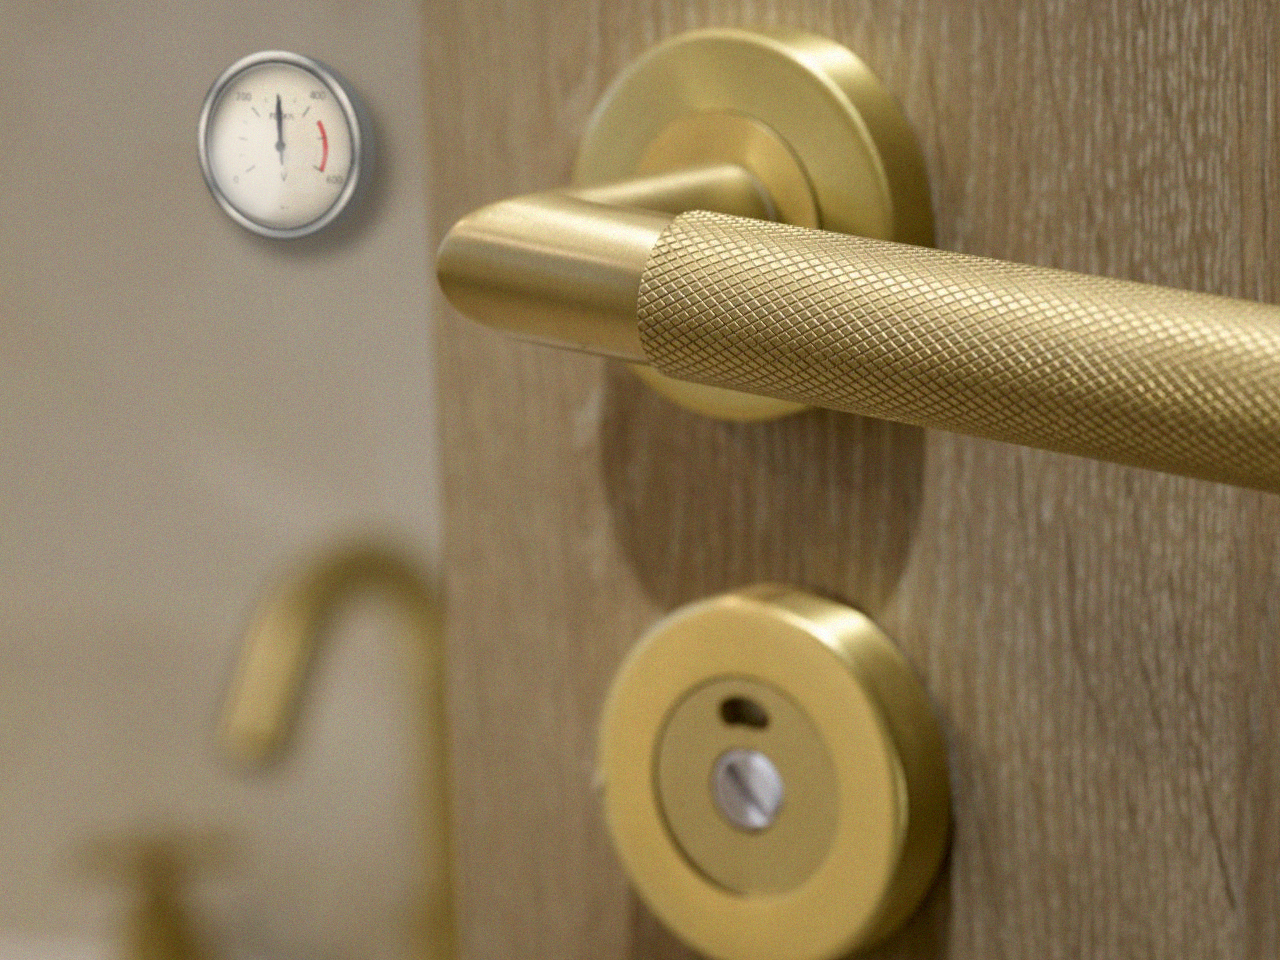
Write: 300 V
